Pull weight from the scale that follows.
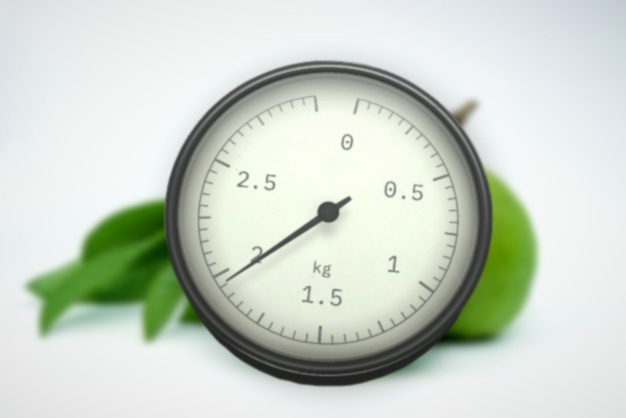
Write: 1.95 kg
